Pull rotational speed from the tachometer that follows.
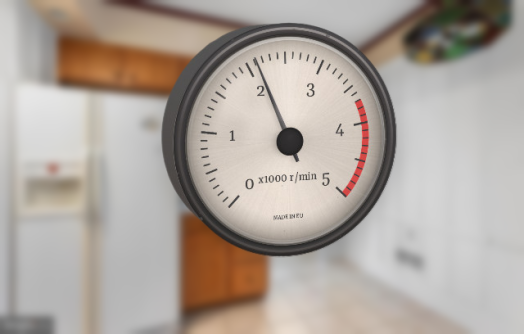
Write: 2100 rpm
